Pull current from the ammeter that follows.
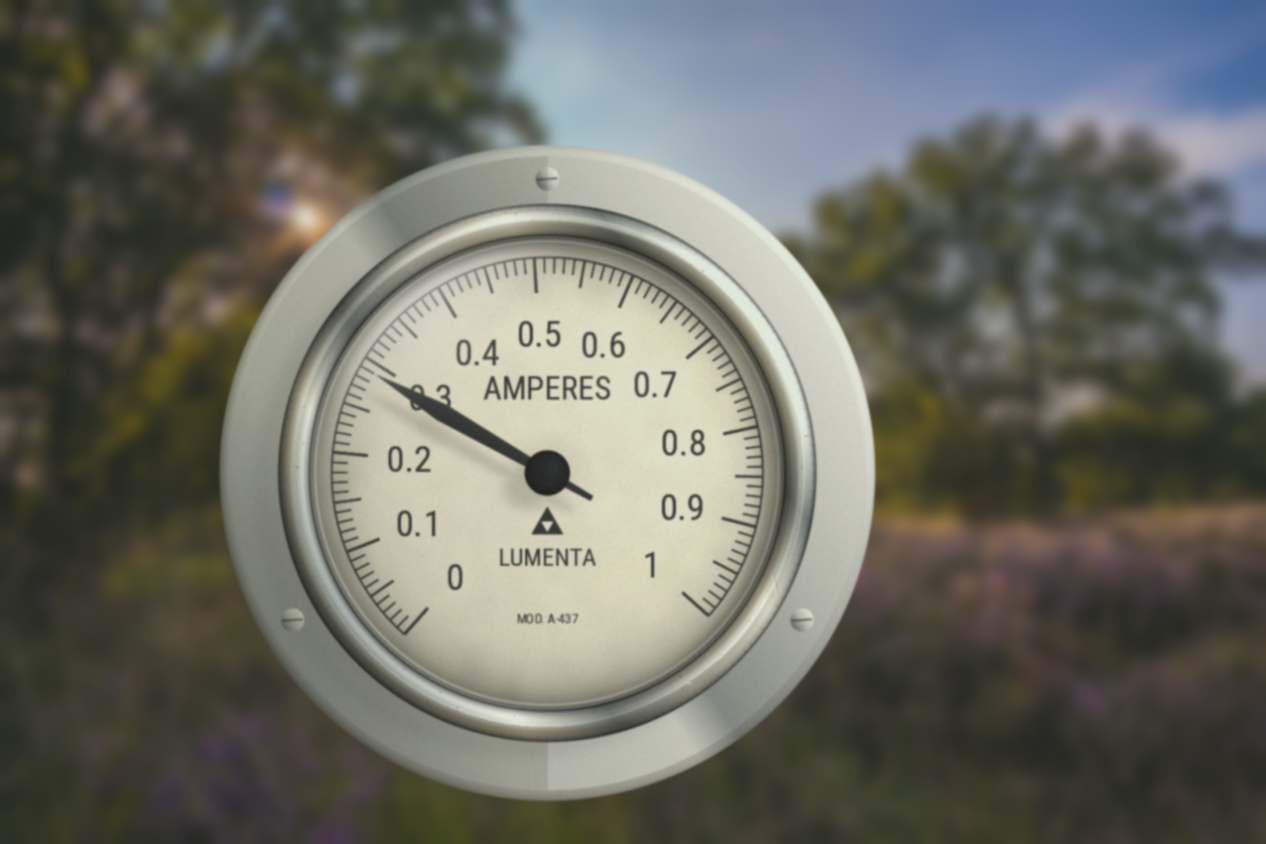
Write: 0.29 A
